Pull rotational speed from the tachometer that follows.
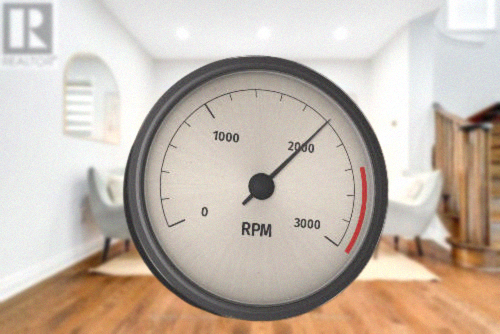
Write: 2000 rpm
